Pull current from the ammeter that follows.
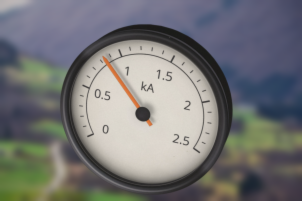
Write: 0.85 kA
